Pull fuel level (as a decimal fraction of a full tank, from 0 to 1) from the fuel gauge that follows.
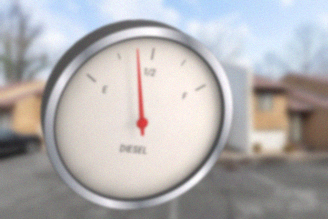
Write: 0.375
